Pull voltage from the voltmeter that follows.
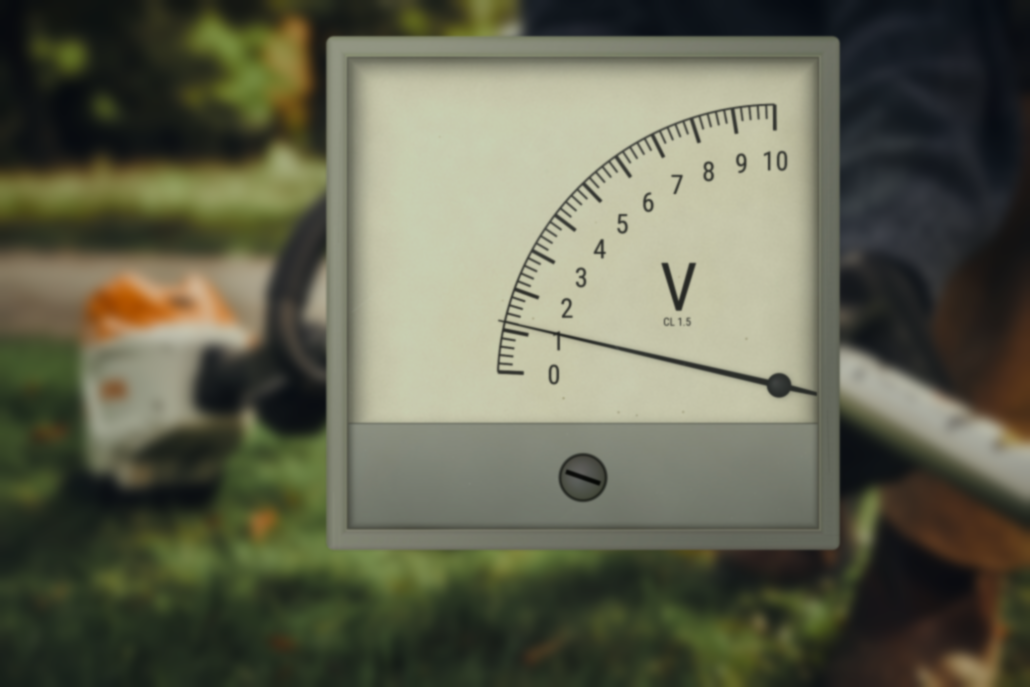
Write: 1.2 V
